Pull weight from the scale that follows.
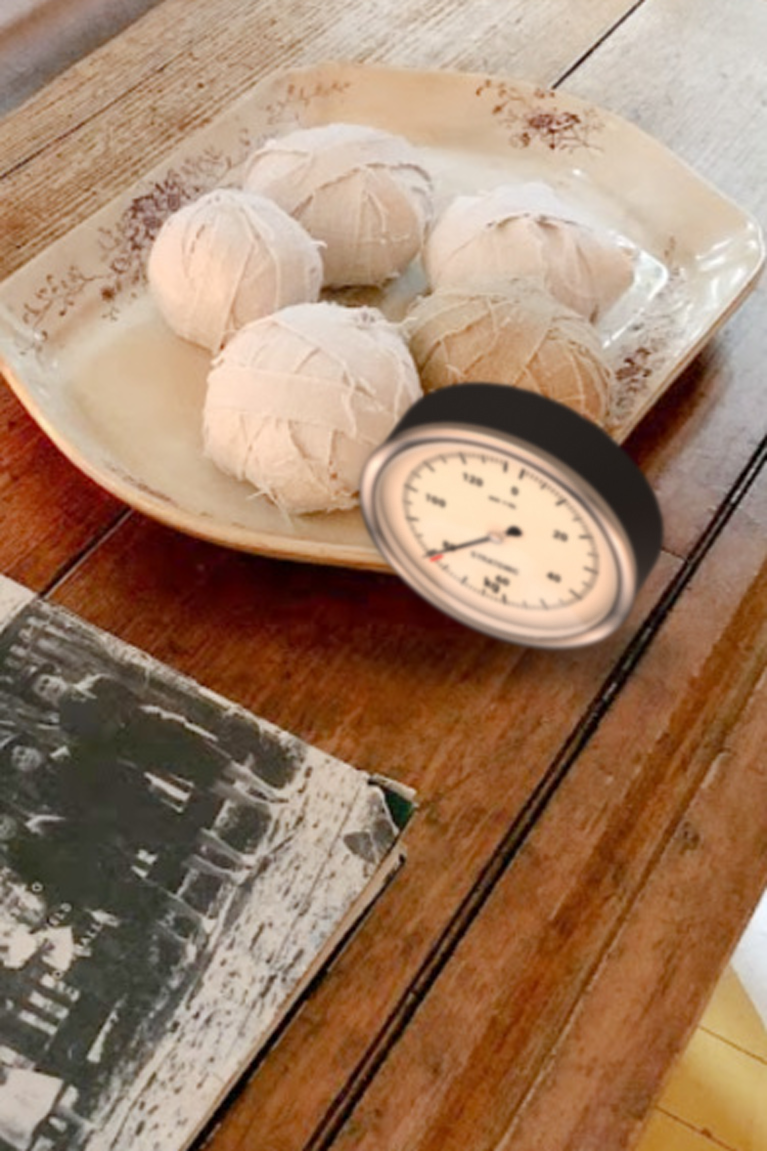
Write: 80 kg
